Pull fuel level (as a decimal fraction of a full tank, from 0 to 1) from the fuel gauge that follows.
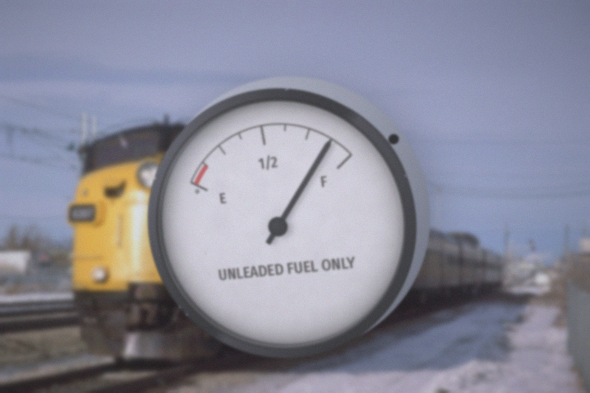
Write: 0.875
